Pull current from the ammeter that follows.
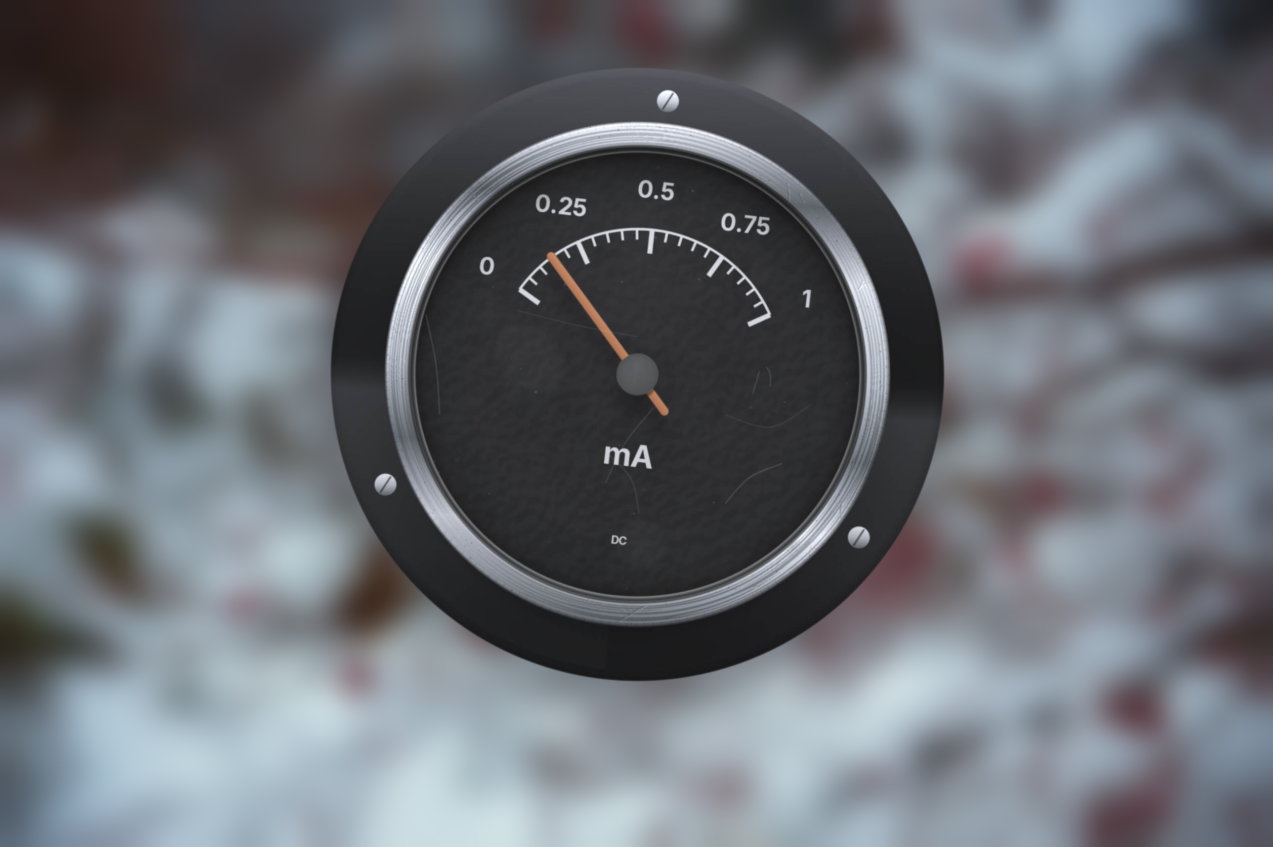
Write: 0.15 mA
